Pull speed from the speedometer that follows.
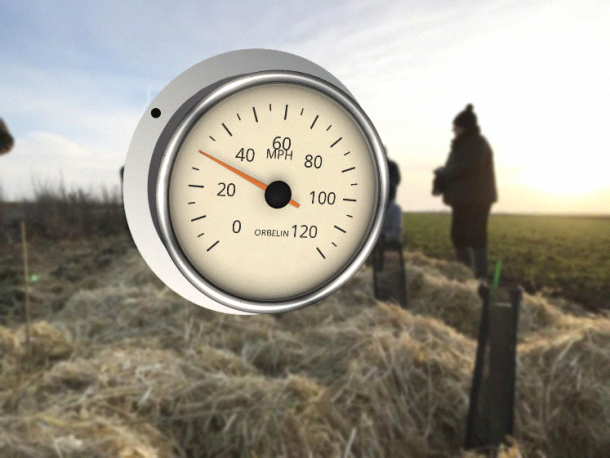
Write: 30 mph
